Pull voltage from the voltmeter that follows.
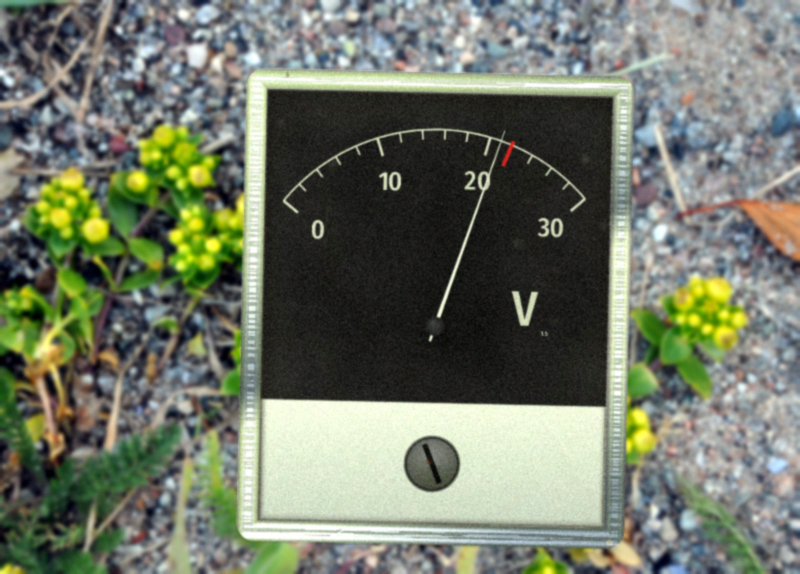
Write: 21 V
